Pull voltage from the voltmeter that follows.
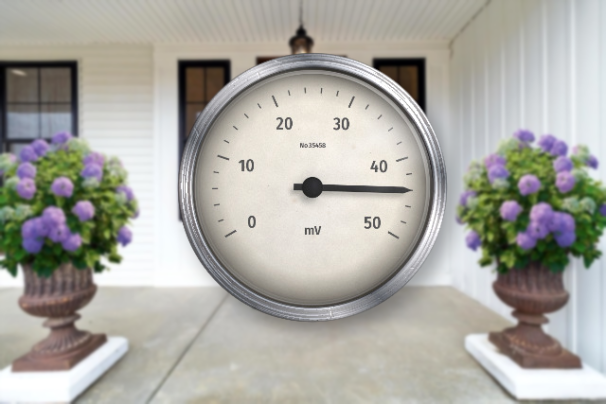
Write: 44 mV
